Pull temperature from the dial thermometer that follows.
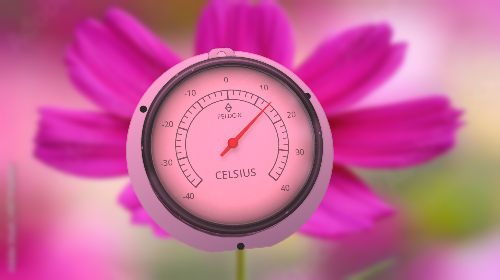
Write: 14 °C
